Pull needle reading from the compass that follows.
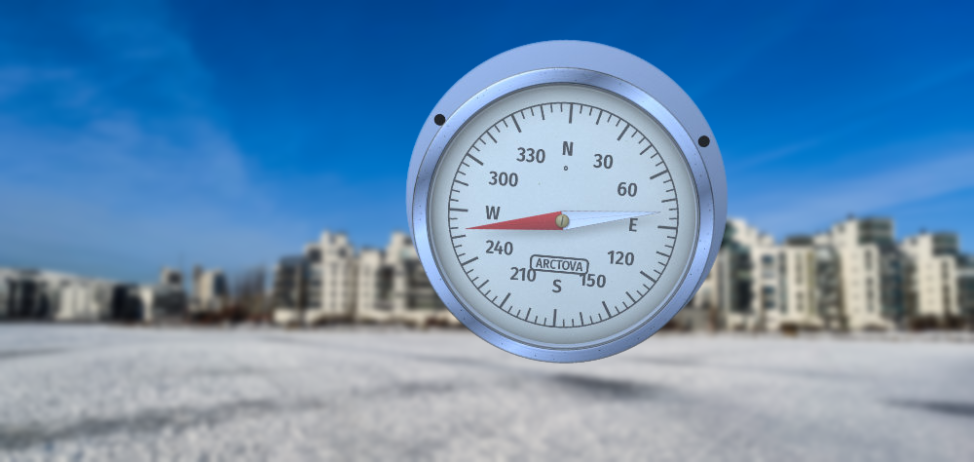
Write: 260 °
